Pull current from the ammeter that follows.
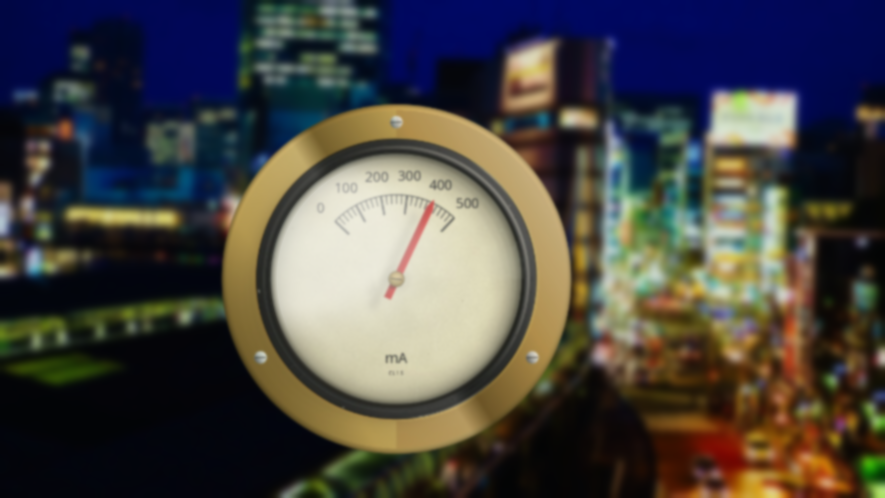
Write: 400 mA
